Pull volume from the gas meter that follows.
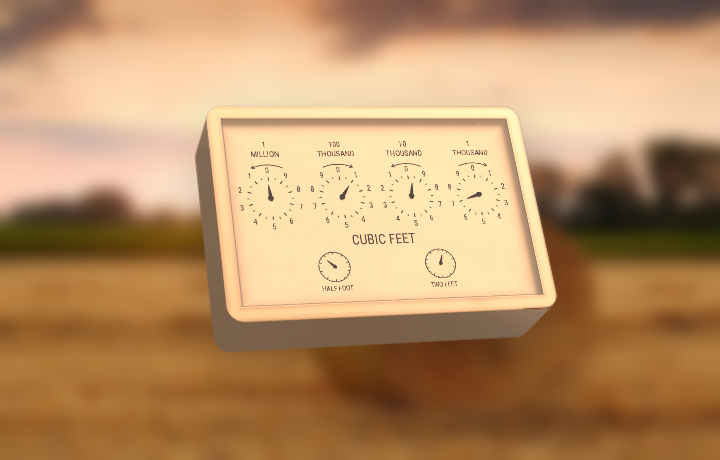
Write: 9700 ft³
